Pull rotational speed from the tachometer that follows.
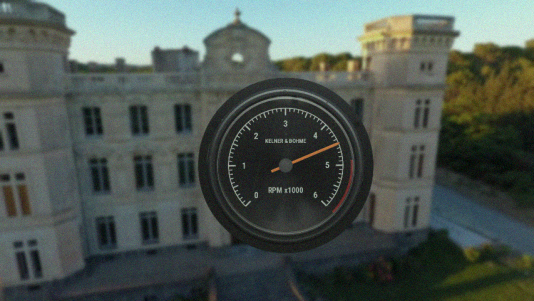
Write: 4500 rpm
